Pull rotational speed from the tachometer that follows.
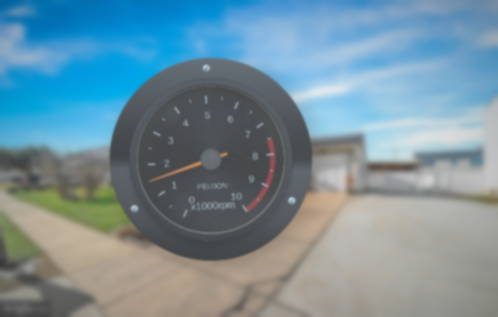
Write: 1500 rpm
